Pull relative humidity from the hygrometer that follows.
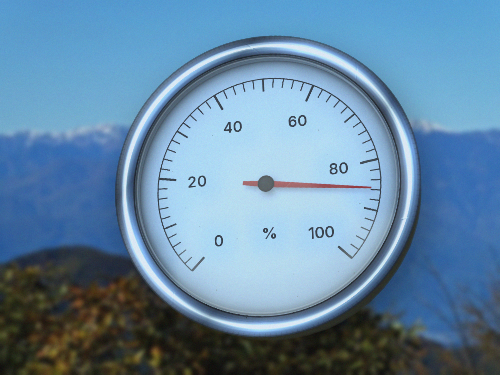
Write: 86 %
